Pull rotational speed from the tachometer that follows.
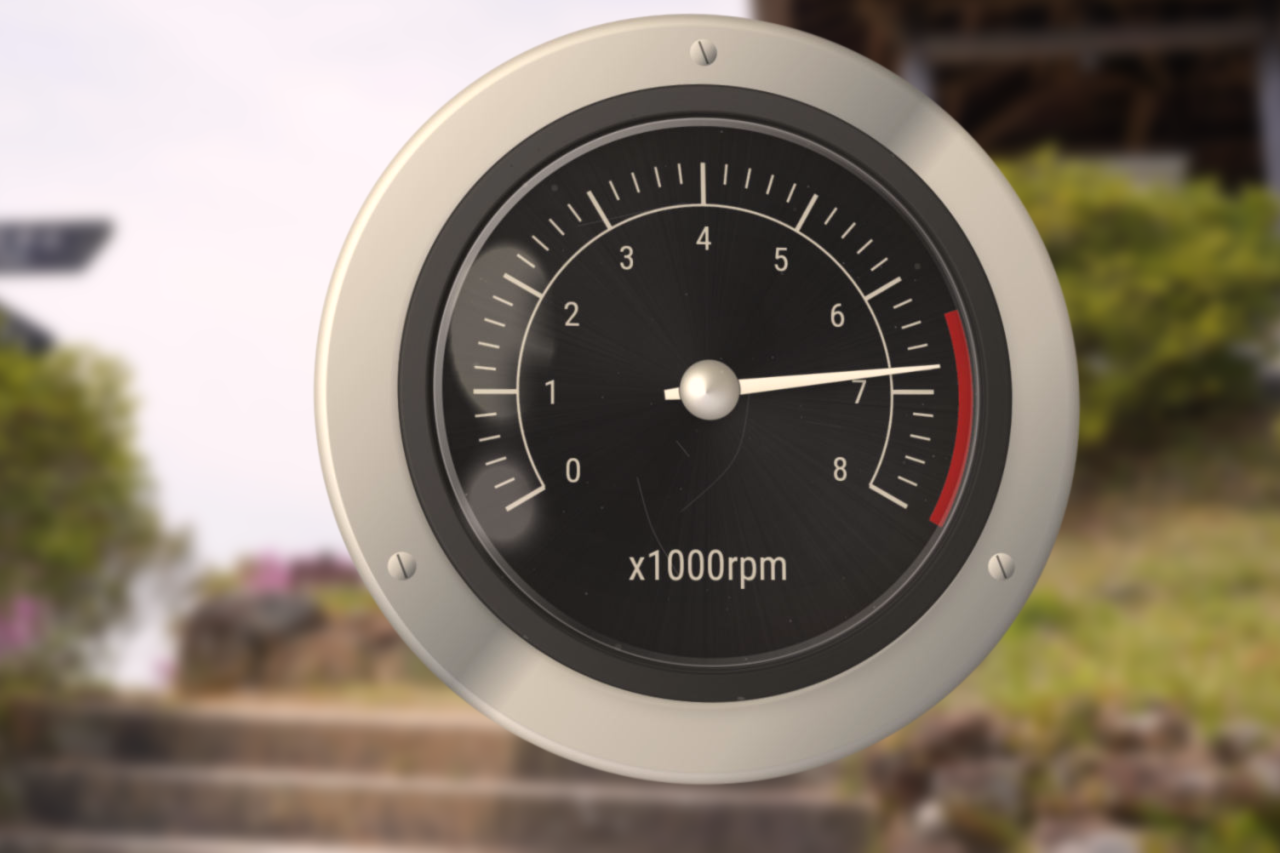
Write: 6800 rpm
